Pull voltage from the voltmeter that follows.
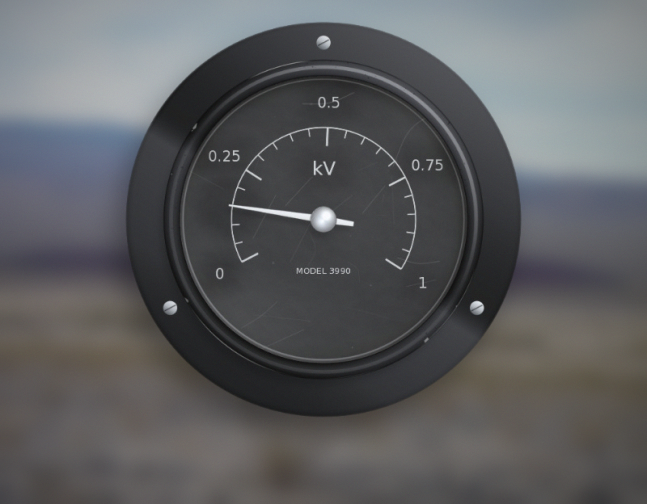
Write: 0.15 kV
